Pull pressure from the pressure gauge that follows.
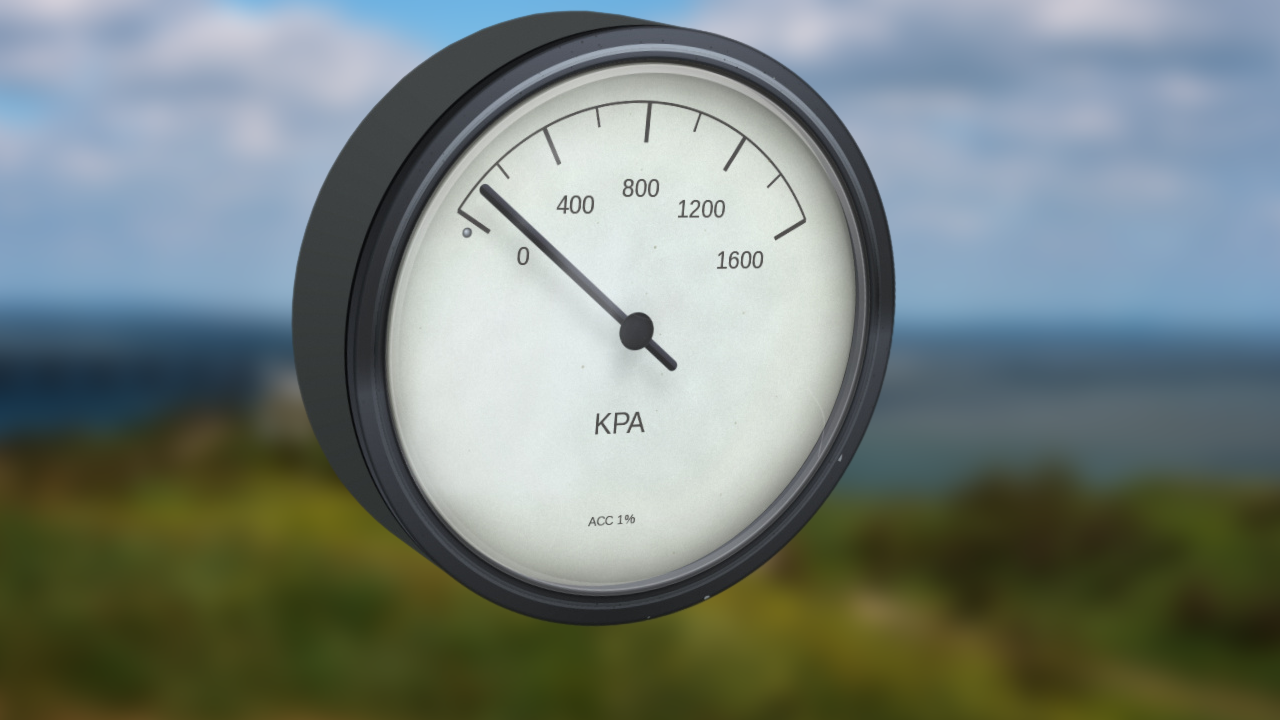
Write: 100 kPa
